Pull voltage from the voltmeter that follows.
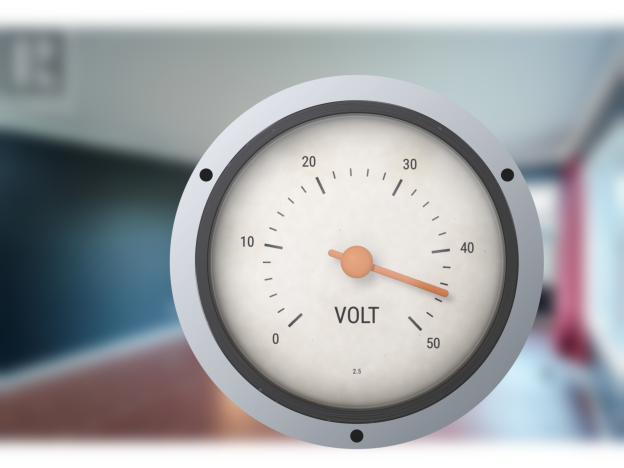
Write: 45 V
